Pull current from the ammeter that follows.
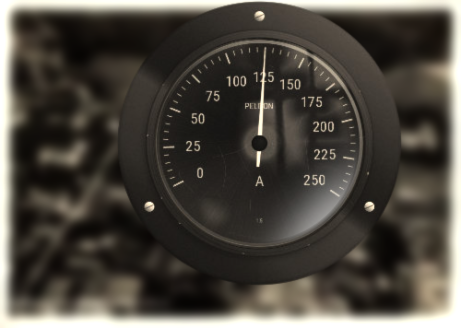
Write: 125 A
